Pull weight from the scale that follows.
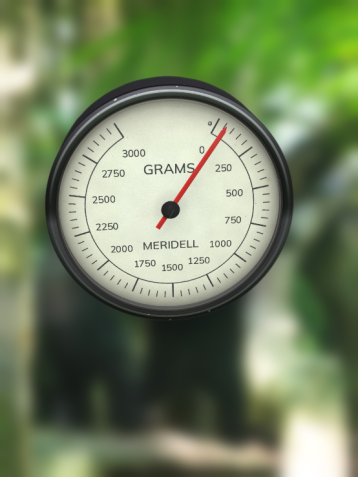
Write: 50 g
